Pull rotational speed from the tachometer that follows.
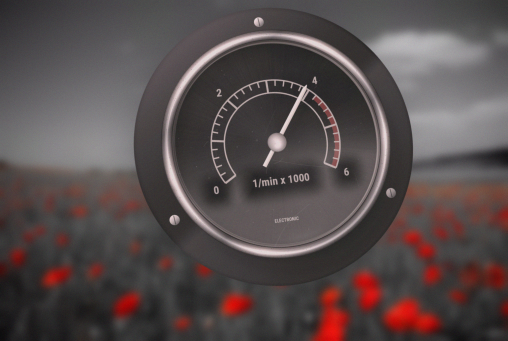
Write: 3900 rpm
